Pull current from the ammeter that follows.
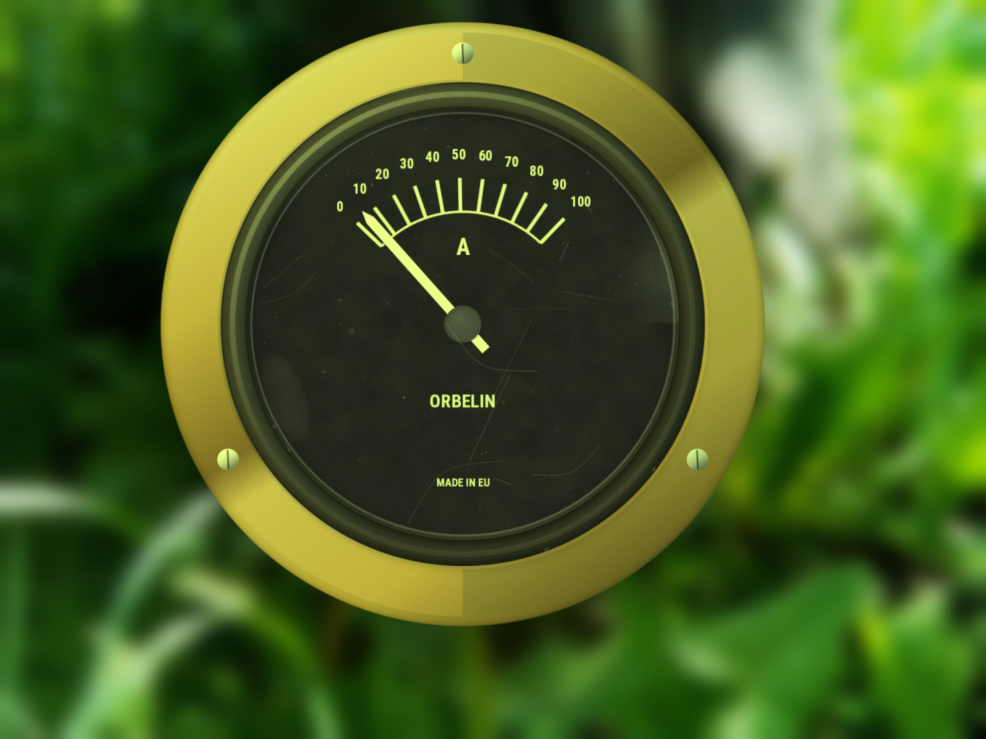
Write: 5 A
